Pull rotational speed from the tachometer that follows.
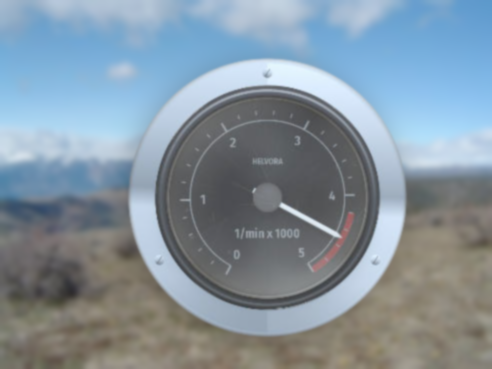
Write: 4500 rpm
